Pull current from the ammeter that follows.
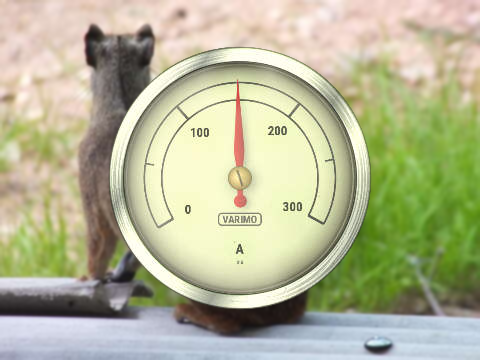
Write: 150 A
